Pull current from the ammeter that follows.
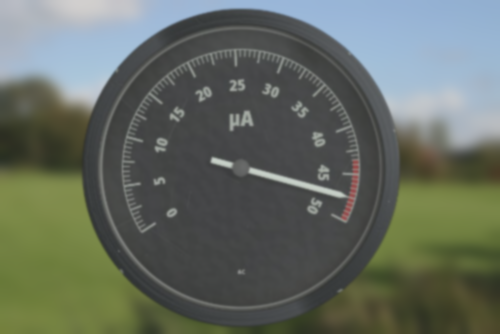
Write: 47.5 µA
